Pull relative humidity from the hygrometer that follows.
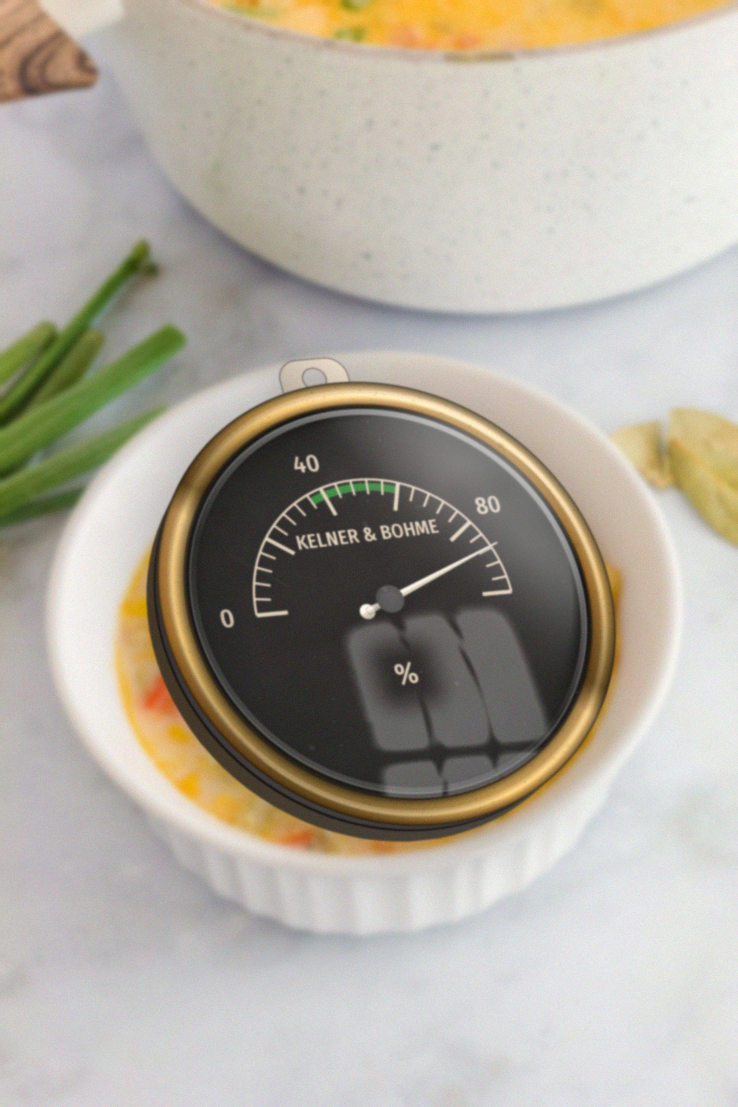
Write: 88 %
